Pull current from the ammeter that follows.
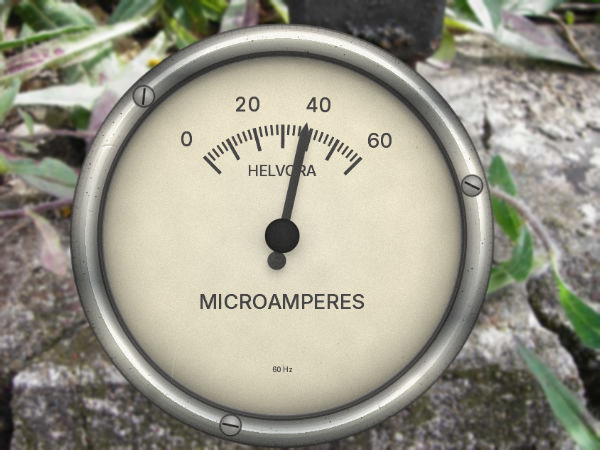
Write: 38 µA
